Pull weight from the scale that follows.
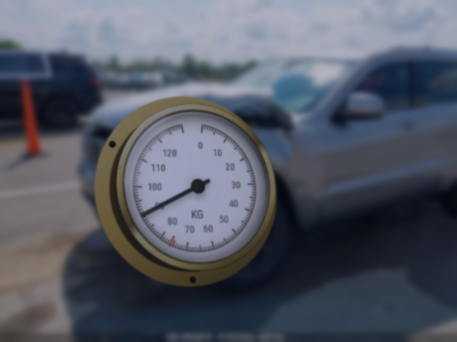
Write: 90 kg
